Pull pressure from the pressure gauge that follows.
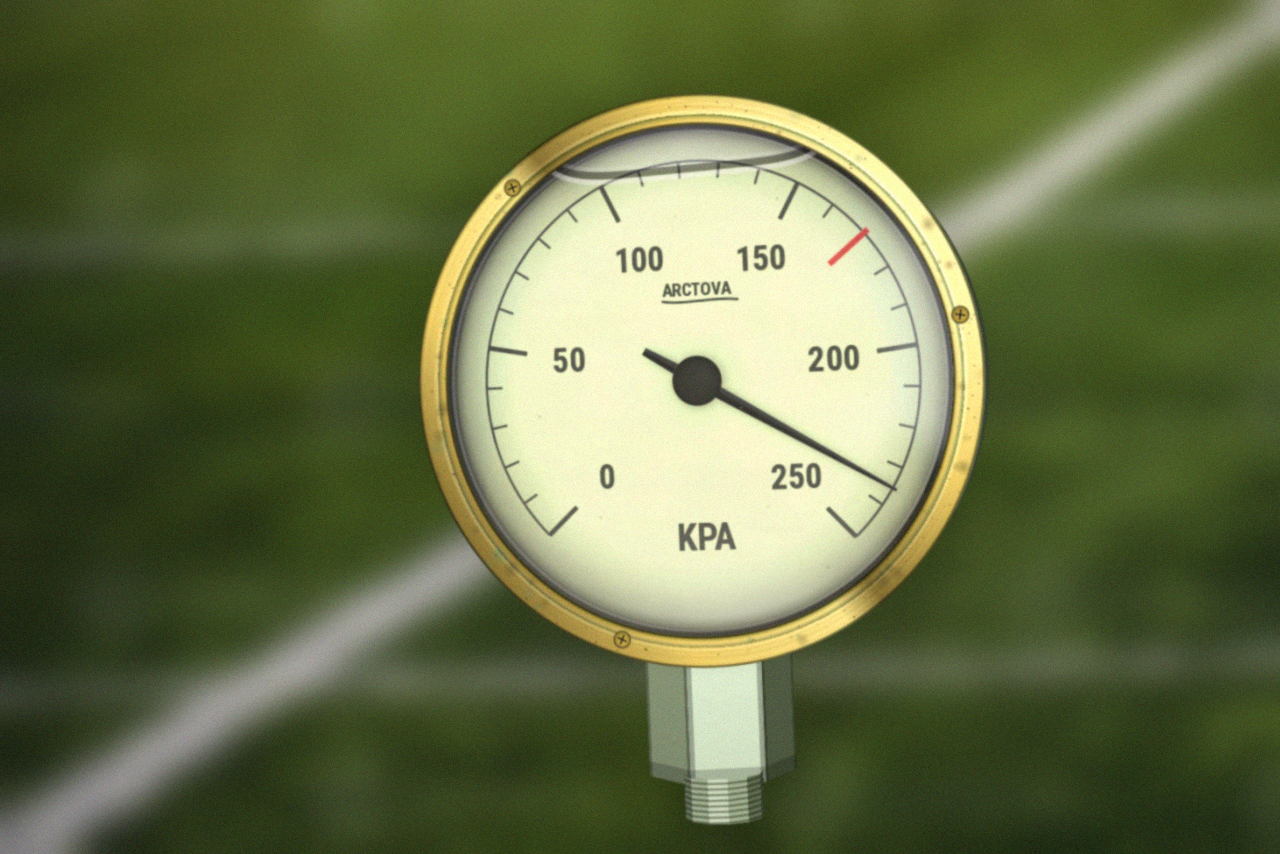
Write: 235 kPa
